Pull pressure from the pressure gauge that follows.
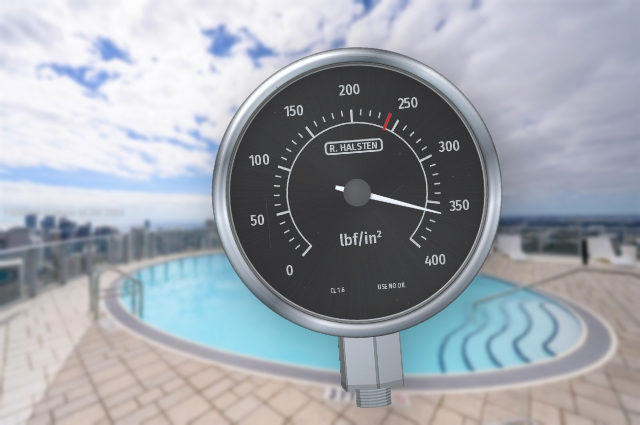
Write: 360 psi
